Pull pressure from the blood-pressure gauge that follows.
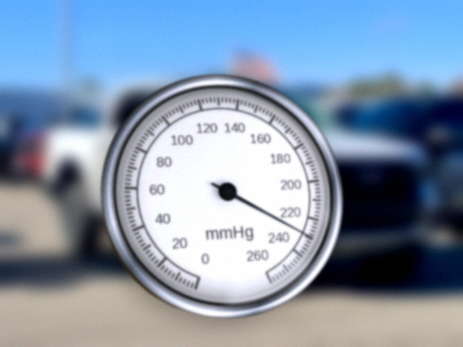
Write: 230 mmHg
